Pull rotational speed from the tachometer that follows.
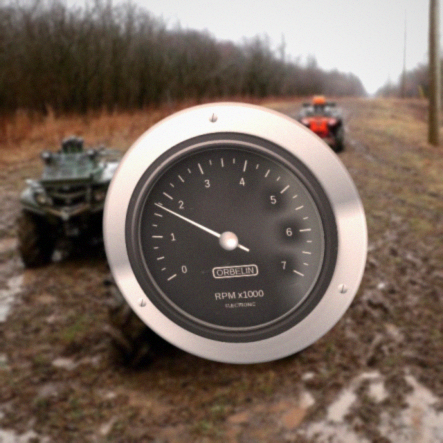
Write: 1750 rpm
